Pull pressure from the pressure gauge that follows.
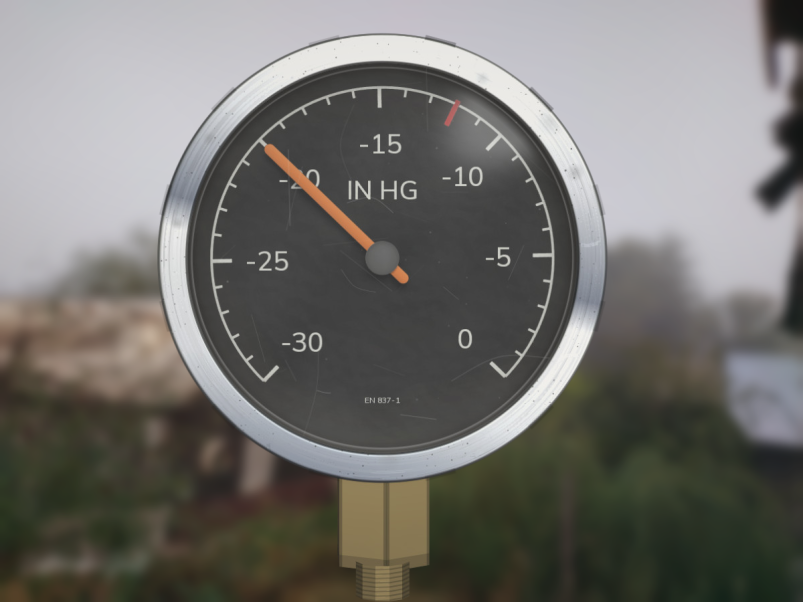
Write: -20 inHg
